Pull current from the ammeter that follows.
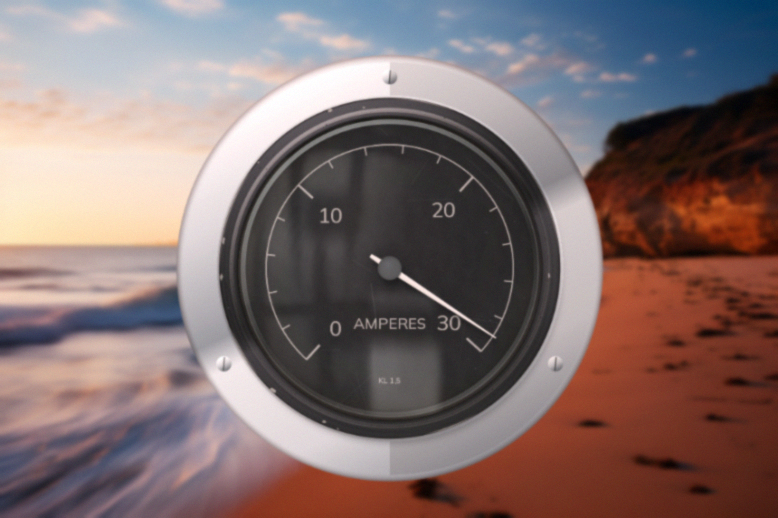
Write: 29 A
